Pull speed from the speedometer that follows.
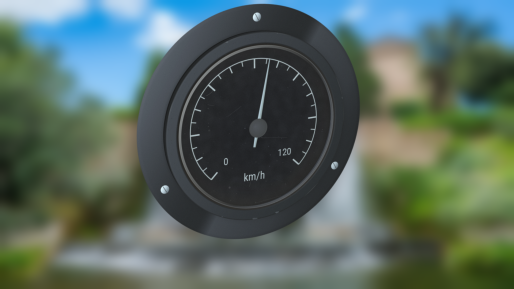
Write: 65 km/h
